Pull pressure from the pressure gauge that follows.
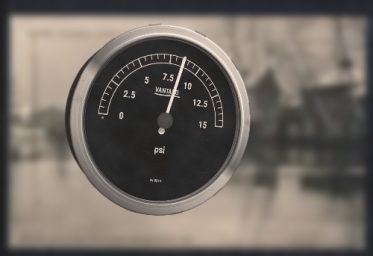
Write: 8.5 psi
